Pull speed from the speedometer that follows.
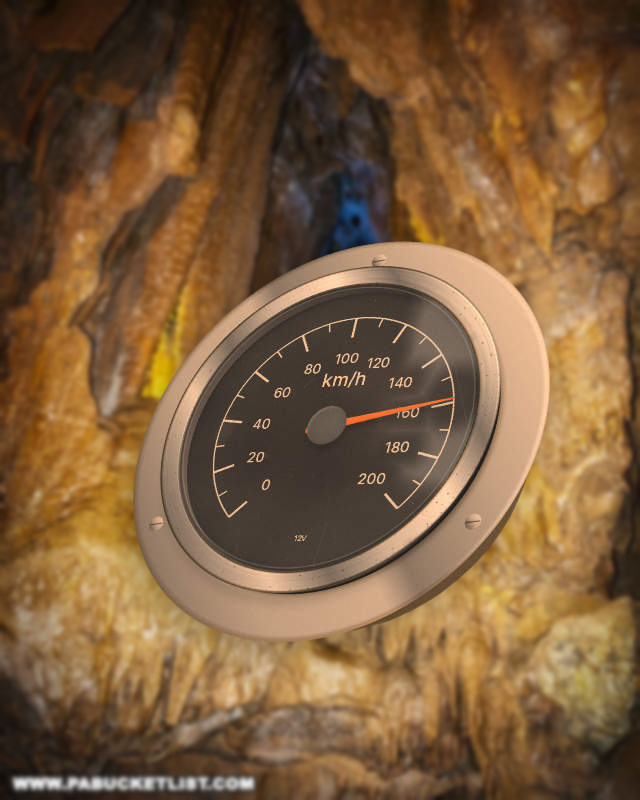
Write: 160 km/h
